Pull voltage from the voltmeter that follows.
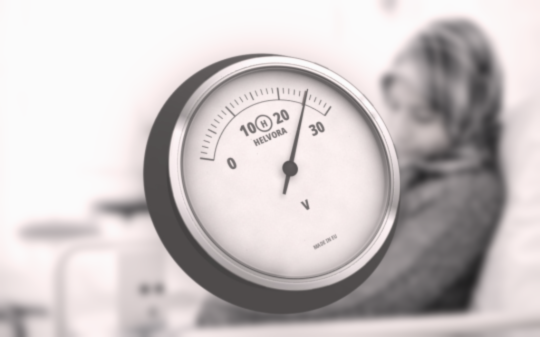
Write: 25 V
